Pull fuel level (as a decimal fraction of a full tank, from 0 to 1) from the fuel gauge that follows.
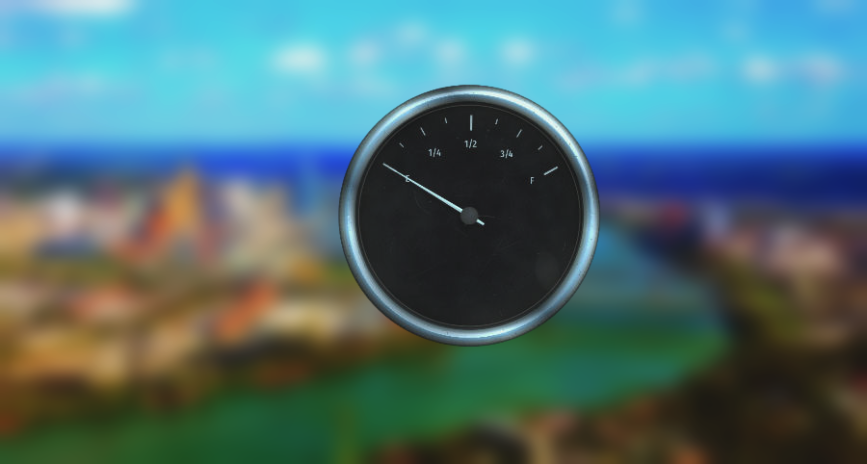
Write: 0
